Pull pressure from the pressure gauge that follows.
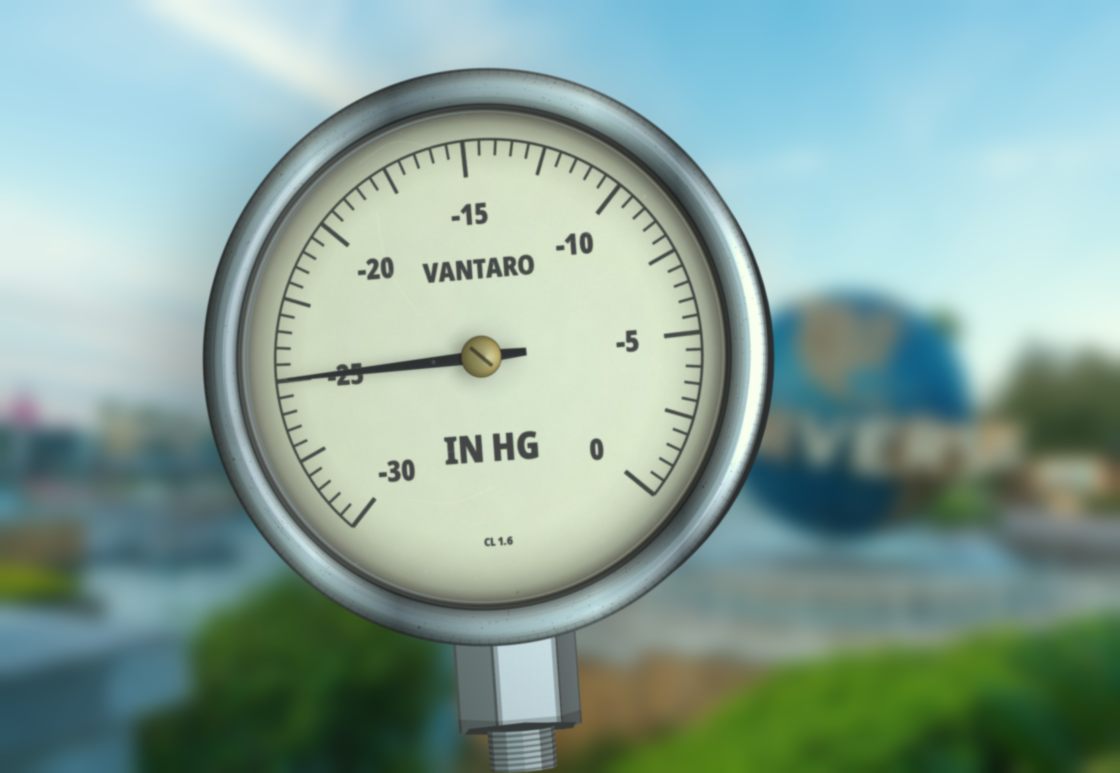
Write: -25 inHg
